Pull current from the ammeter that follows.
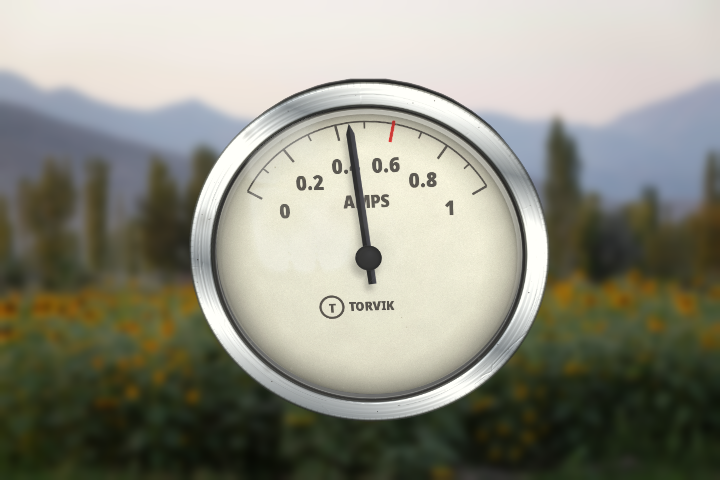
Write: 0.45 A
